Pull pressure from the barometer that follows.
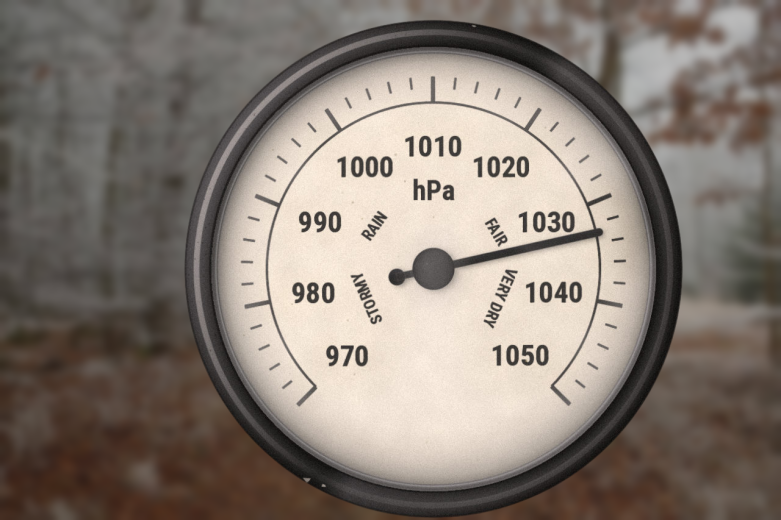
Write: 1033 hPa
